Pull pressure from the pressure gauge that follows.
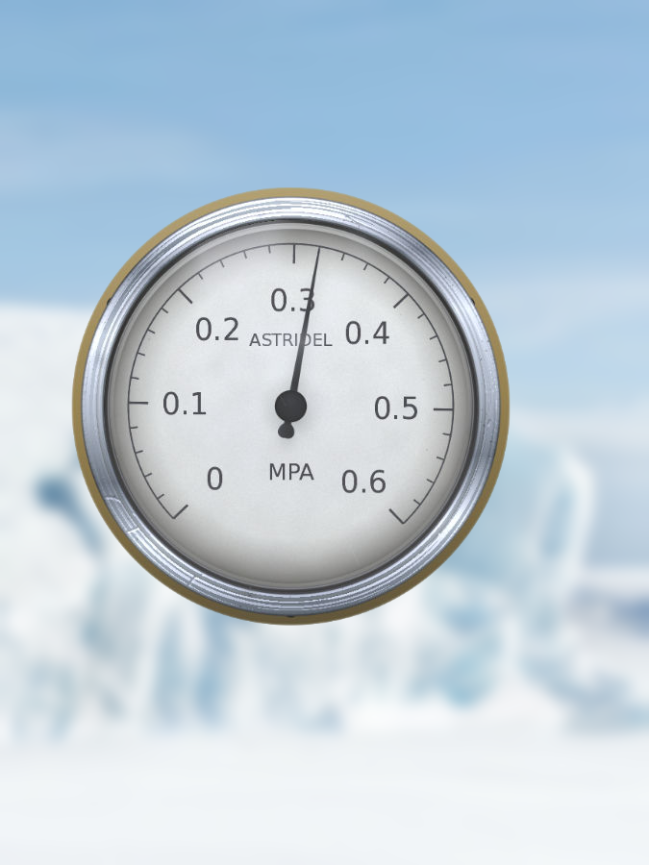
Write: 0.32 MPa
